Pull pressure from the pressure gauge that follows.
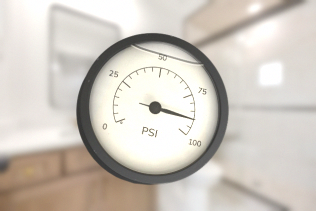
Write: 90 psi
